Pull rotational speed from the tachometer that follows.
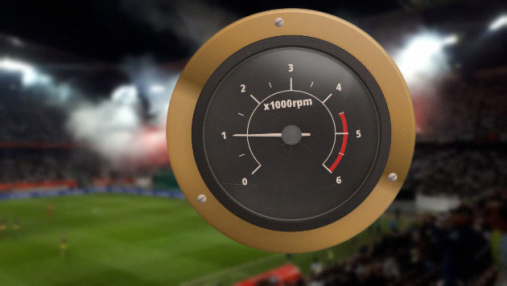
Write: 1000 rpm
